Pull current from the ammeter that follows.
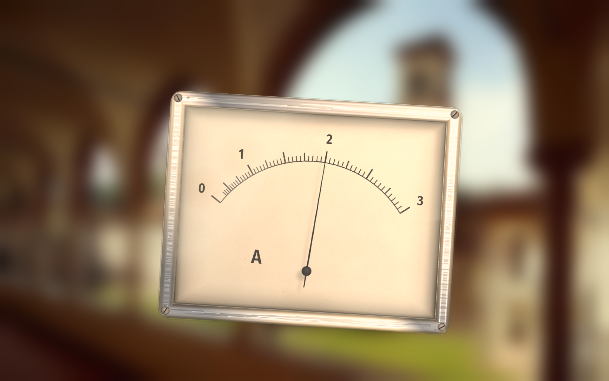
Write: 2 A
